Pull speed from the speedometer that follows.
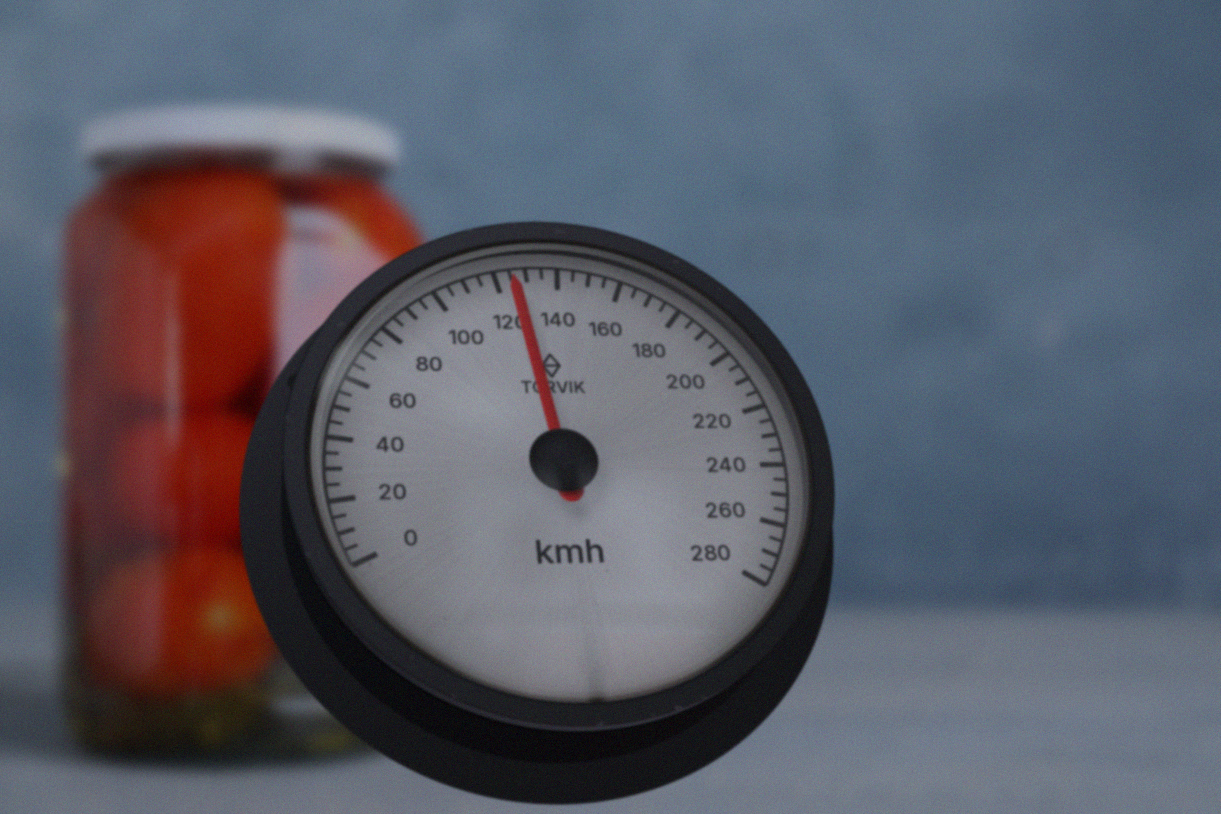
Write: 125 km/h
